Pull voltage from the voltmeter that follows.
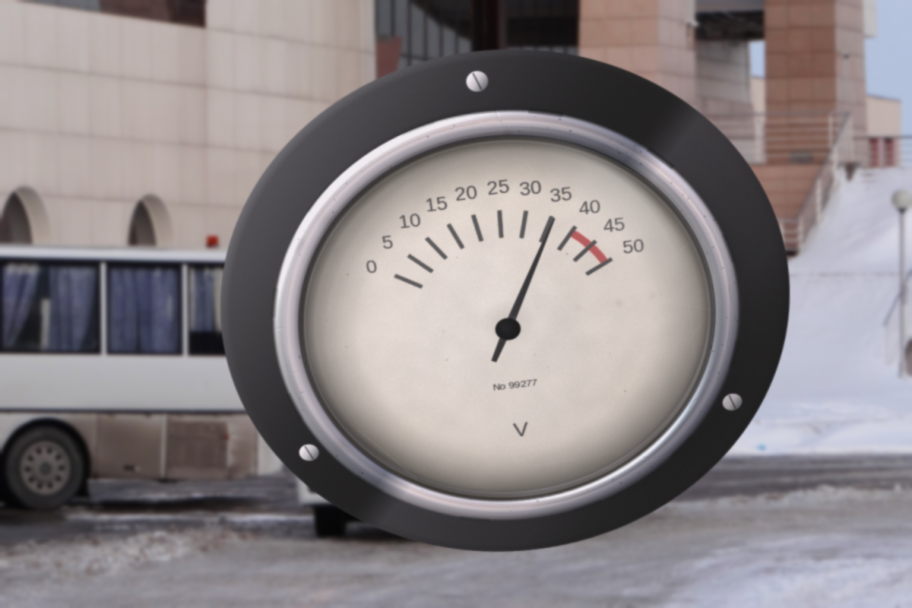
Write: 35 V
